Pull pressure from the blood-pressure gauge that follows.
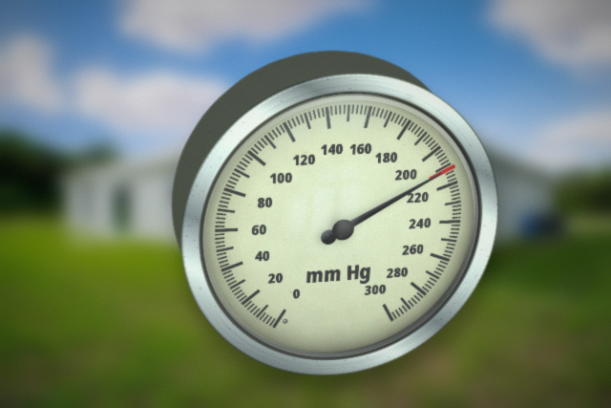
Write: 210 mmHg
